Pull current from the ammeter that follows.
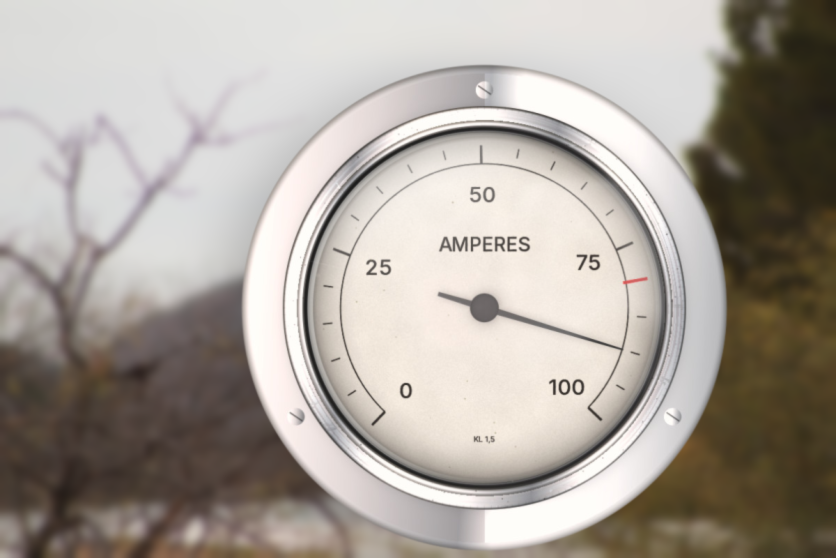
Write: 90 A
